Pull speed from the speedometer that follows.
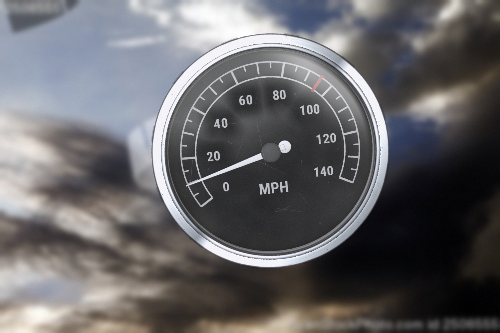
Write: 10 mph
